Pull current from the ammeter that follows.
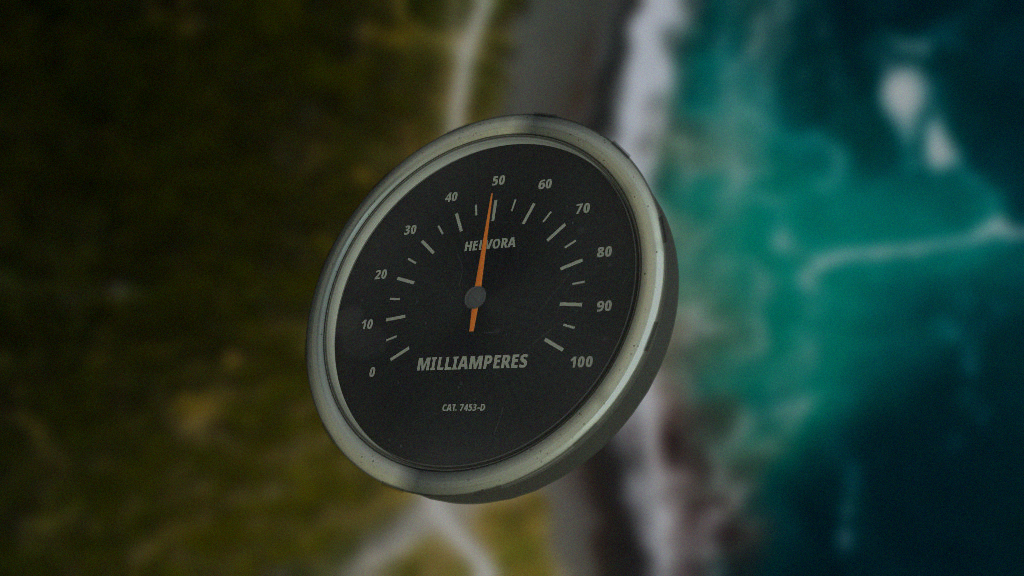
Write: 50 mA
